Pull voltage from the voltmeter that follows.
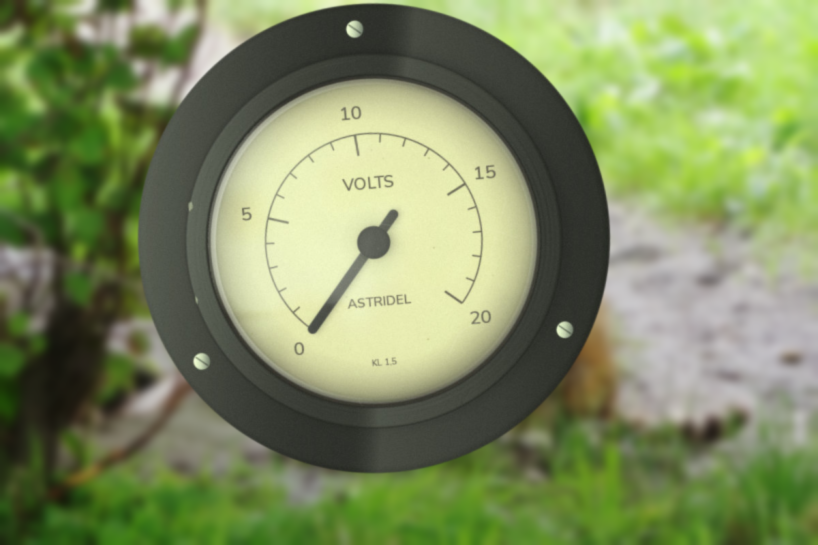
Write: 0 V
